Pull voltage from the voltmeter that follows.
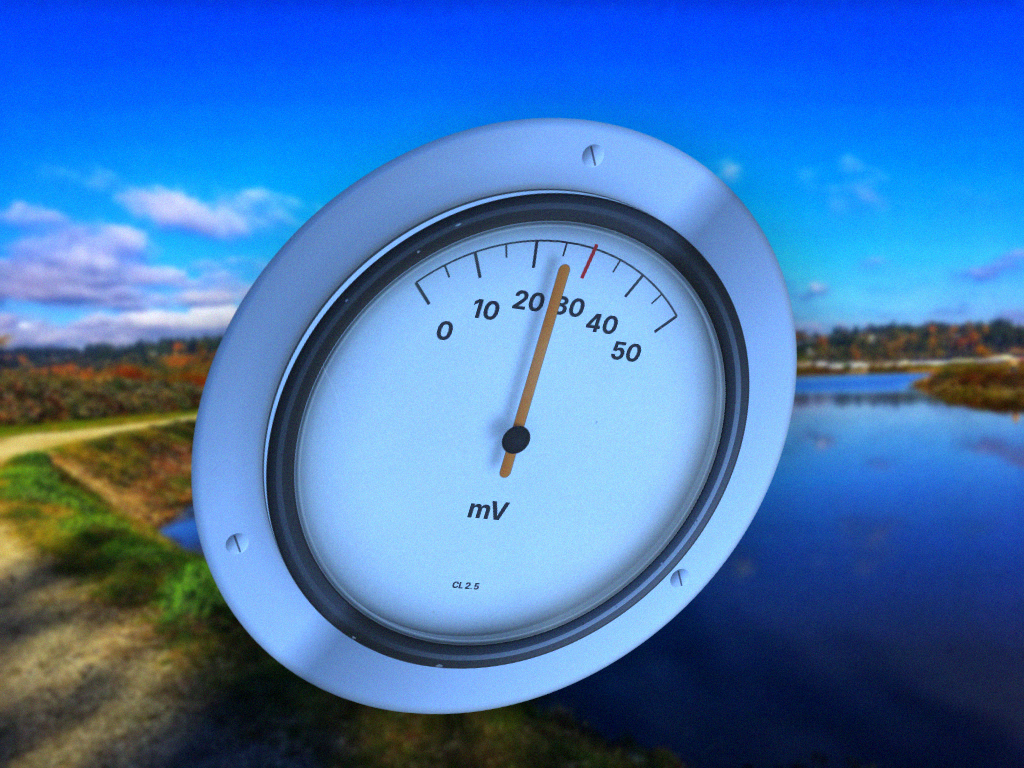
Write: 25 mV
